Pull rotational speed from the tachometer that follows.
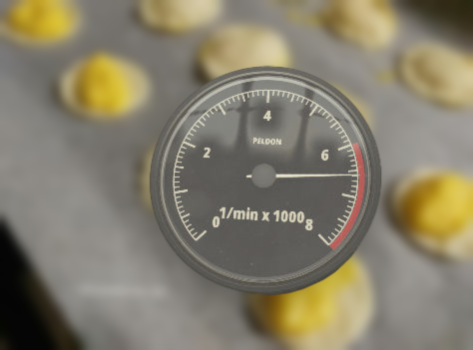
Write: 6600 rpm
